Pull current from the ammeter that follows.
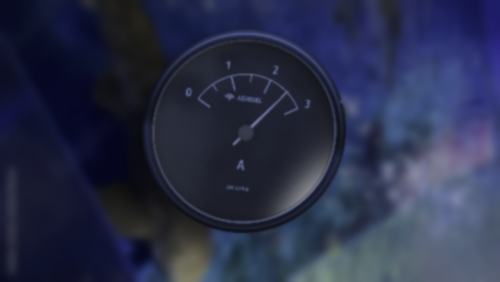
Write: 2.5 A
